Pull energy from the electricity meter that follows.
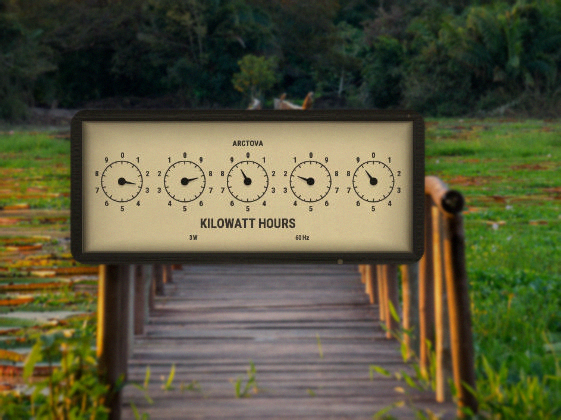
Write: 27919 kWh
